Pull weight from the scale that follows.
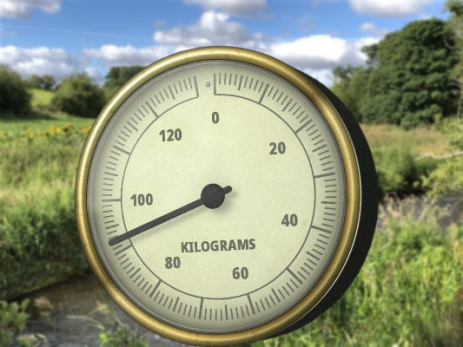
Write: 92 kg
